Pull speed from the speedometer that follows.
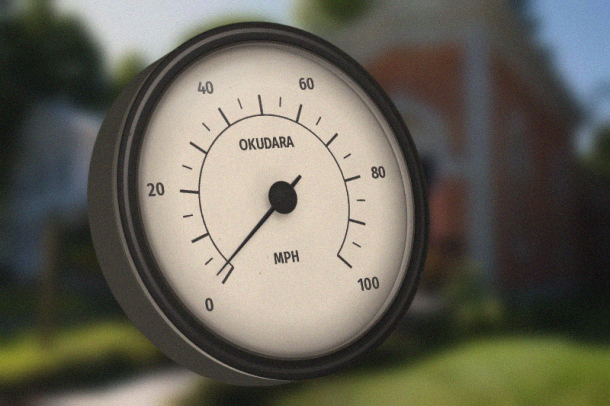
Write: 2.5 mph
